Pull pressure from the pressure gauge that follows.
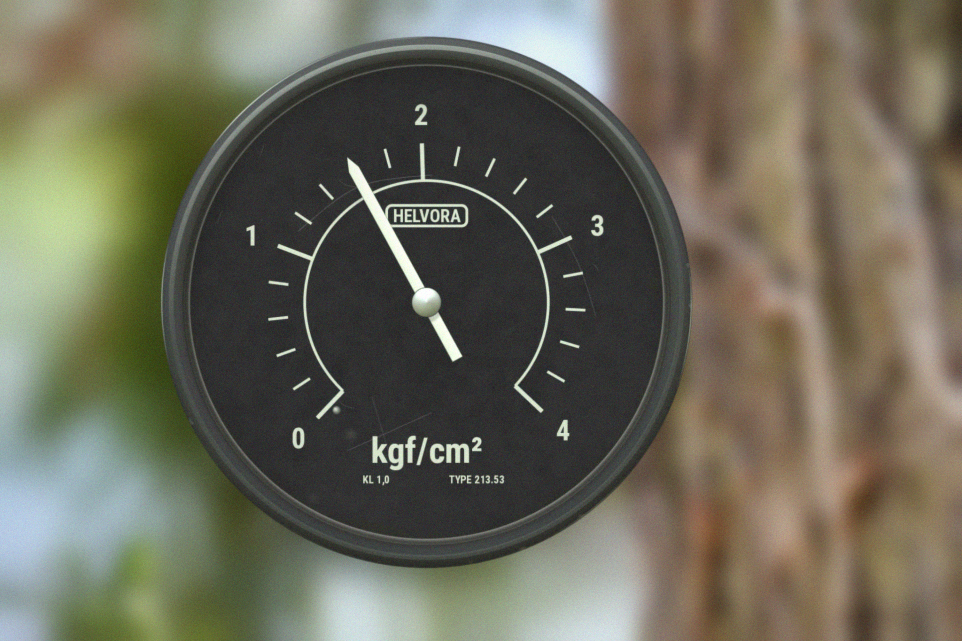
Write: 1.6 kg/cm²
